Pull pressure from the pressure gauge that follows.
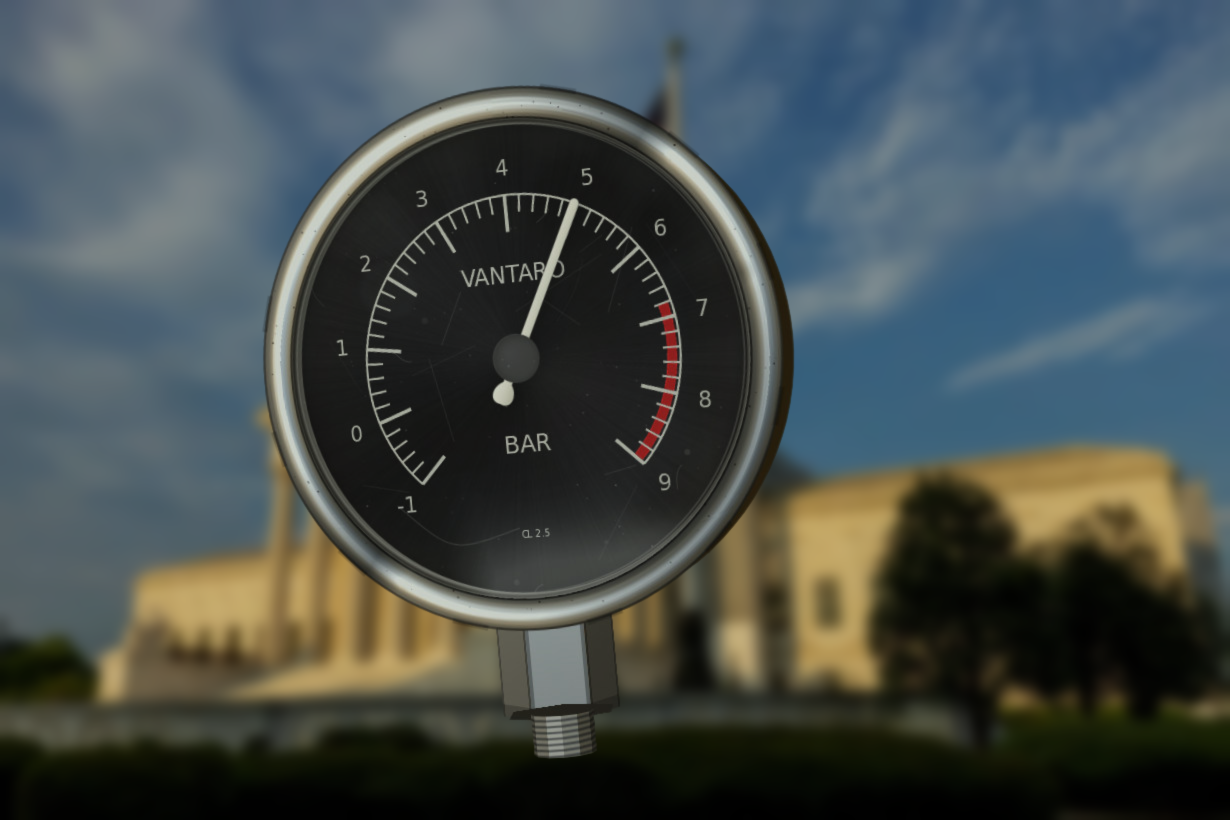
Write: 5 bar
